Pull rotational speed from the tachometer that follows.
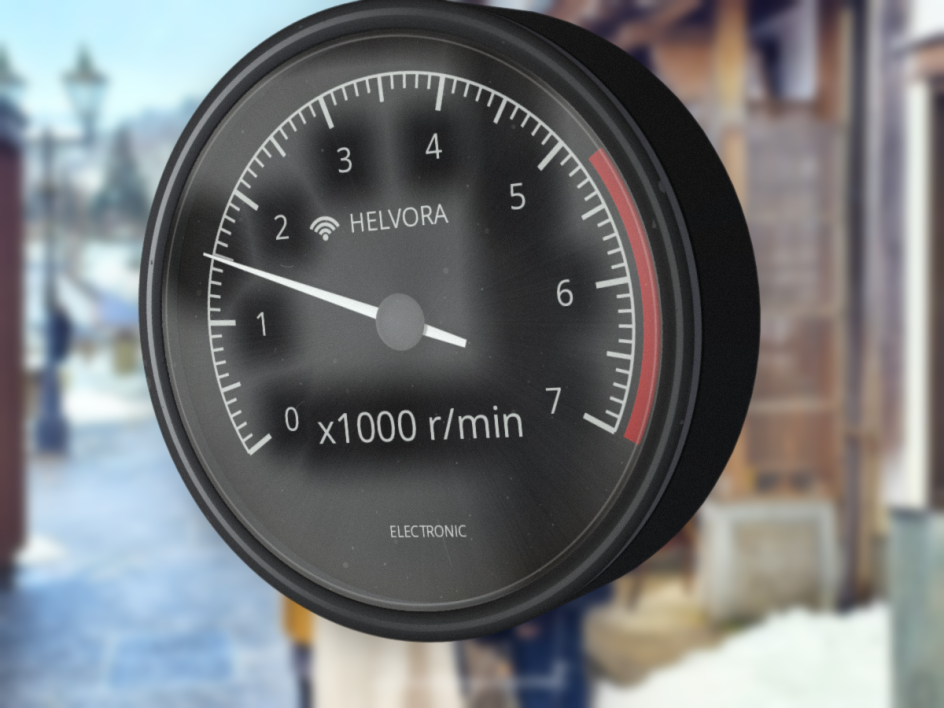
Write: 1500 rpm
